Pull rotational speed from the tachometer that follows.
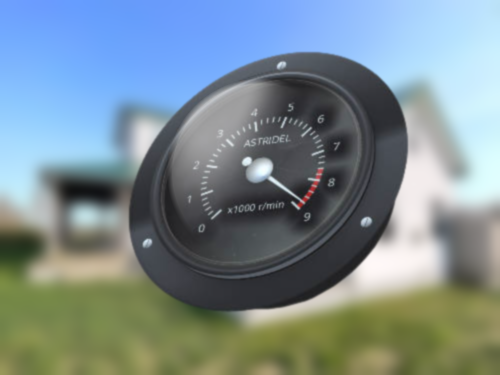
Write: 8800 rpm
